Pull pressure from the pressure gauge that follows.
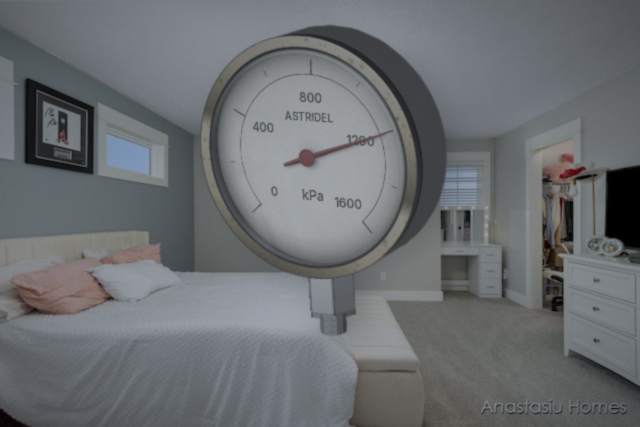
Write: 1200 kPa
